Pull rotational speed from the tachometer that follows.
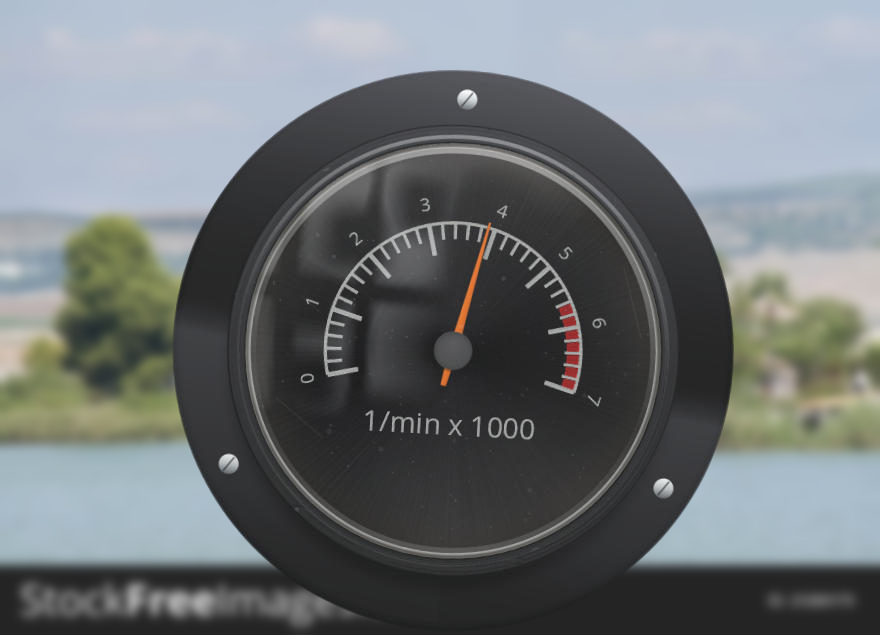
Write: 3900 rpm
